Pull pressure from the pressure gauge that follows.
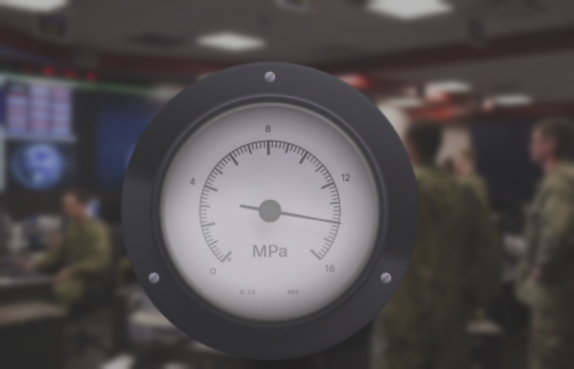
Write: 14 MPa
